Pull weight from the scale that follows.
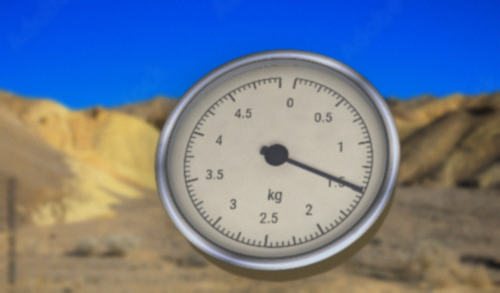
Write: 1.5 kg
